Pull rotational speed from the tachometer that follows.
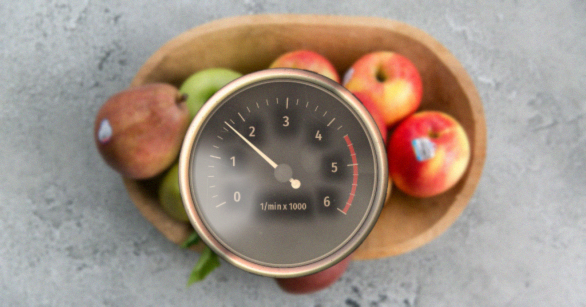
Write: 1700 rpm
